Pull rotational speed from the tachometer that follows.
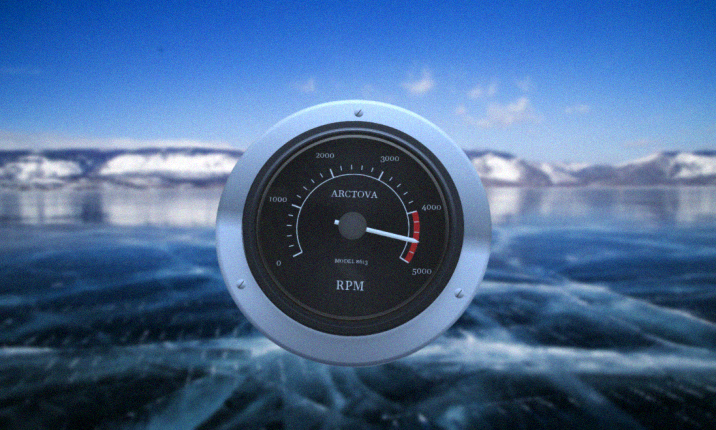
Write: 4600 rpm
